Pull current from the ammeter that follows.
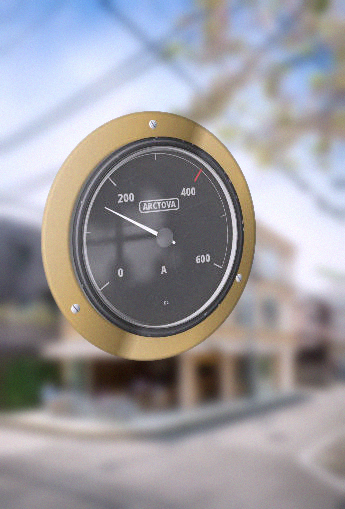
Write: 150 A
